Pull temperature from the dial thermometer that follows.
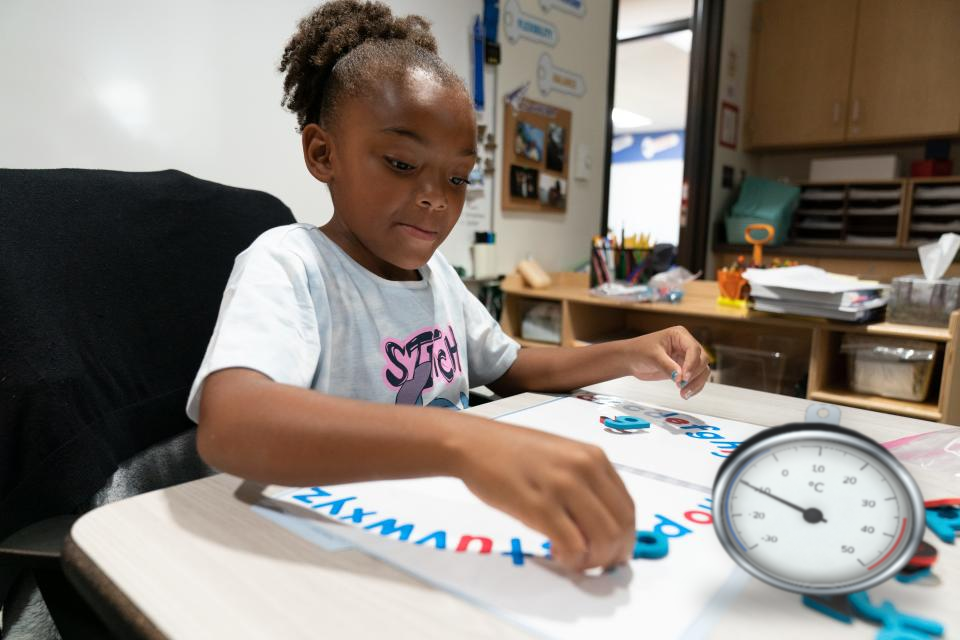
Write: -10 °C
